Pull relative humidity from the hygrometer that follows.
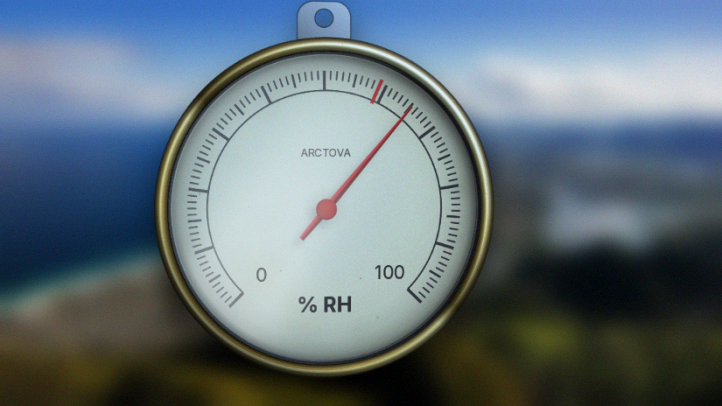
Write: 65 %
